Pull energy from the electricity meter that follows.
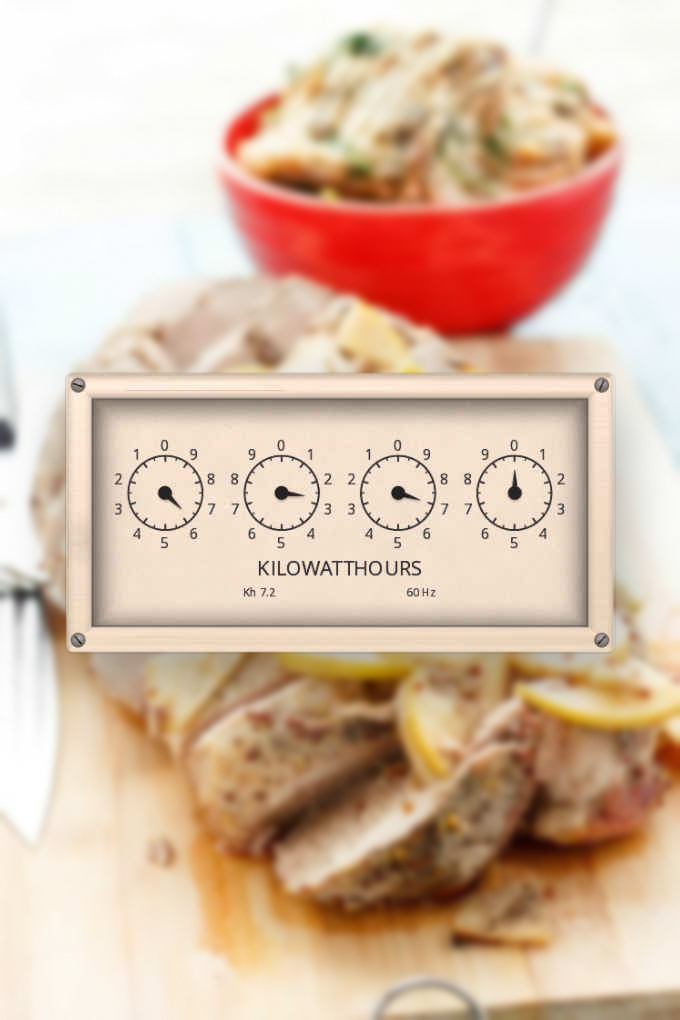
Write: 6270 kWh
